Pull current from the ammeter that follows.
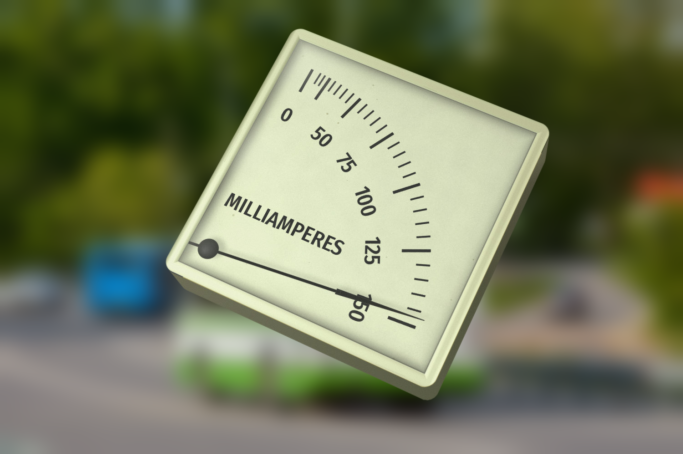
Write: 147.5 mA
